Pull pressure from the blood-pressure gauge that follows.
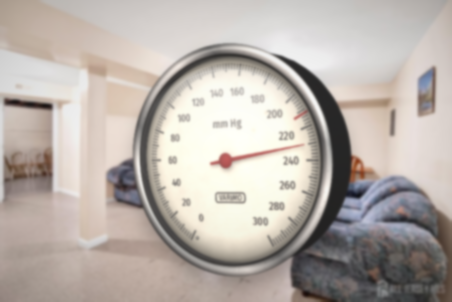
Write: 230 mmHg
